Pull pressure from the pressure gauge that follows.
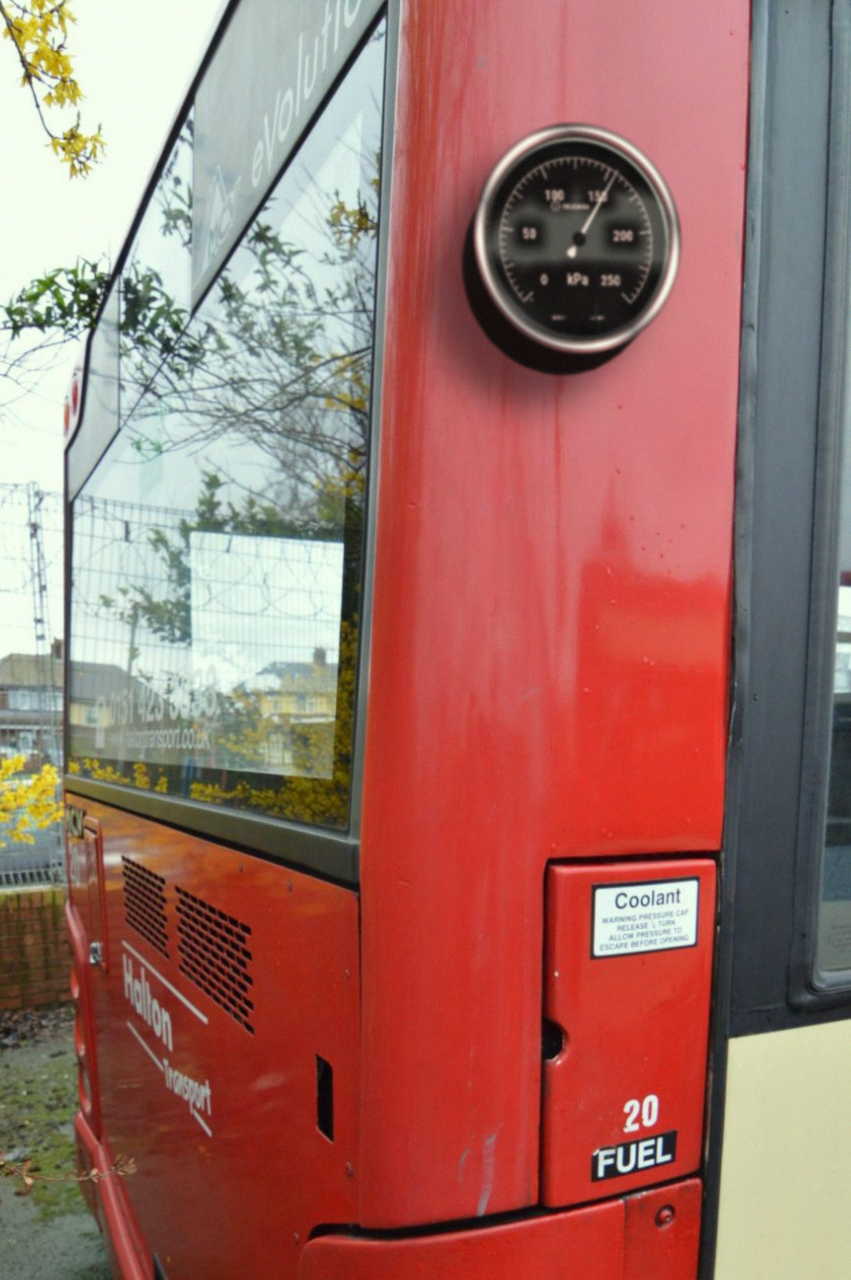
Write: 155 kPa
